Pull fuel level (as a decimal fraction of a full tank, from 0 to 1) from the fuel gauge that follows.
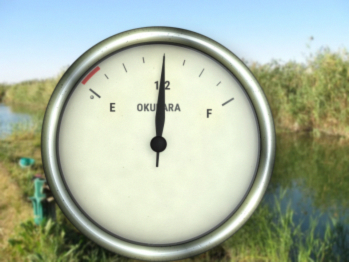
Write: 0.5
